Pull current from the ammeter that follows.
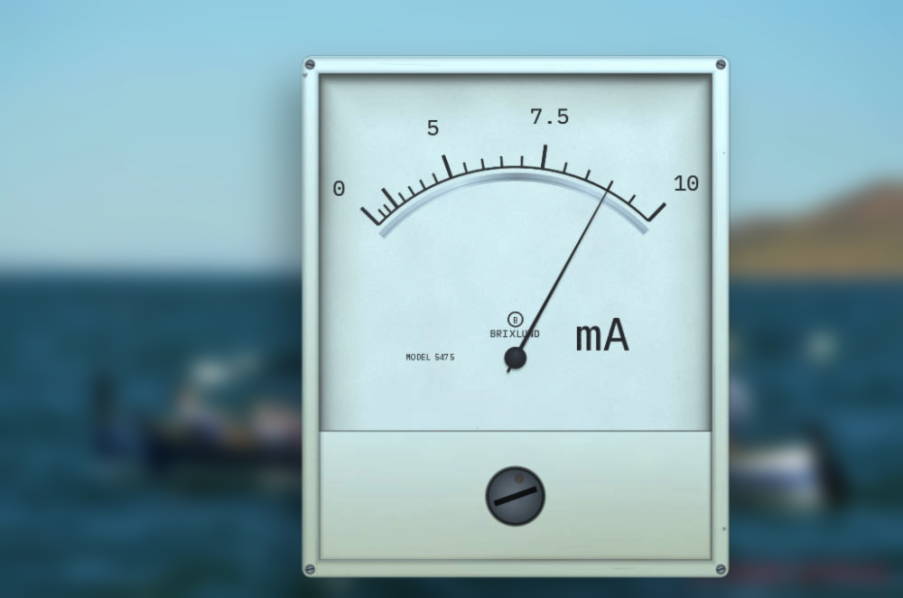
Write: 9 mA
